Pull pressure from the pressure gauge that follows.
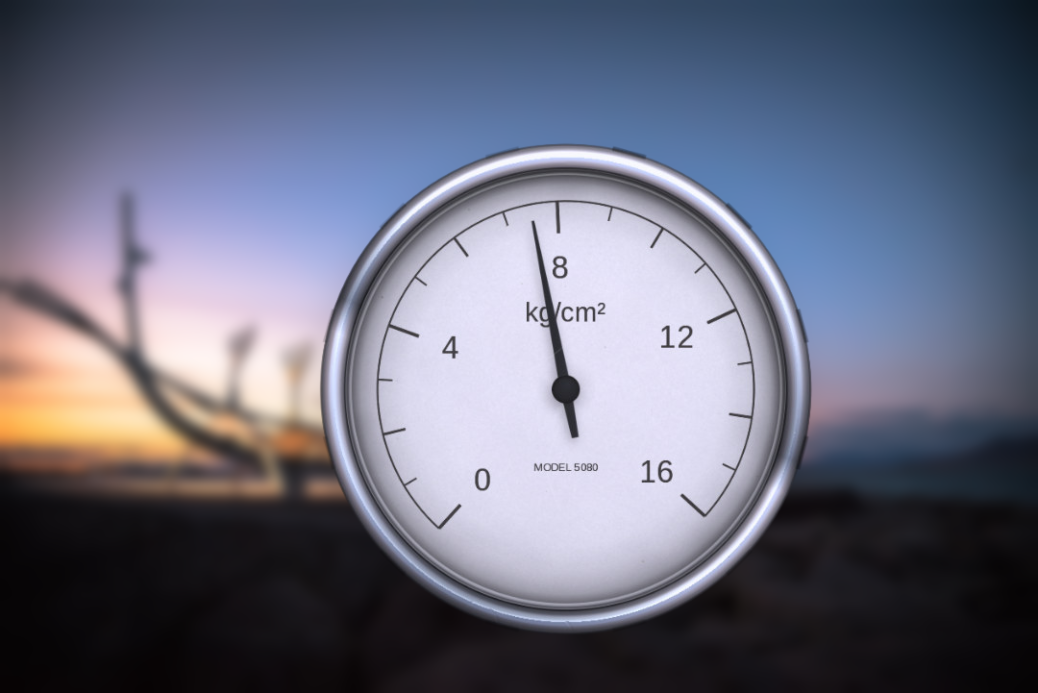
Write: 7.5 kg/cm²
